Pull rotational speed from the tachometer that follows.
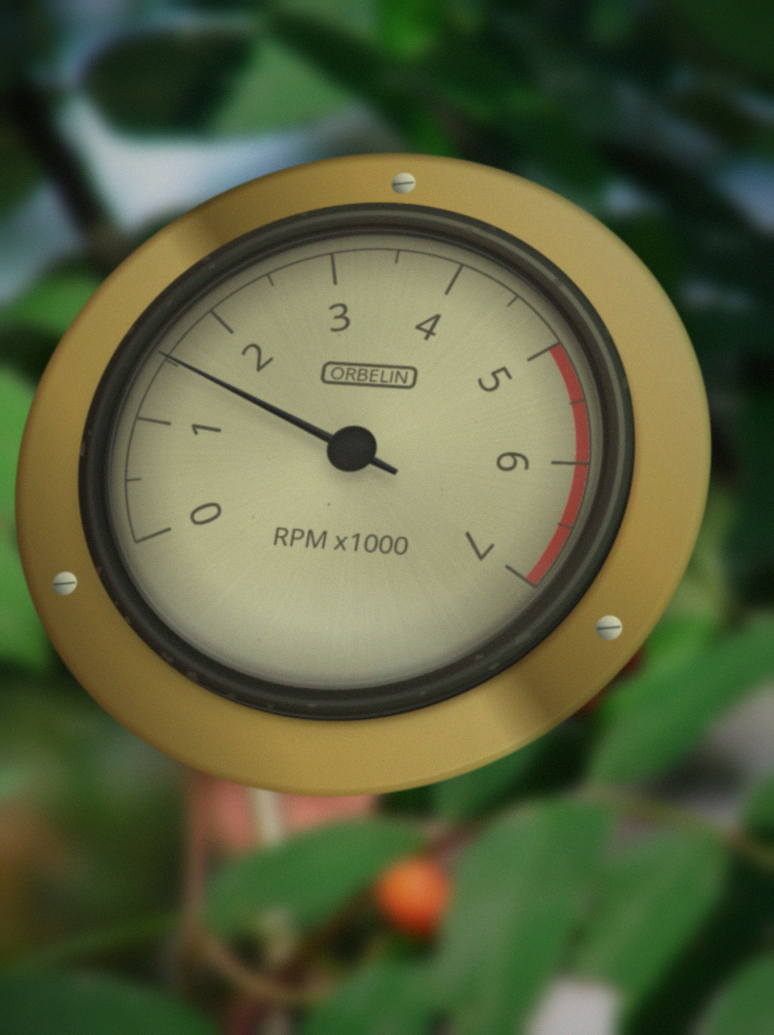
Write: 1500 rpm
